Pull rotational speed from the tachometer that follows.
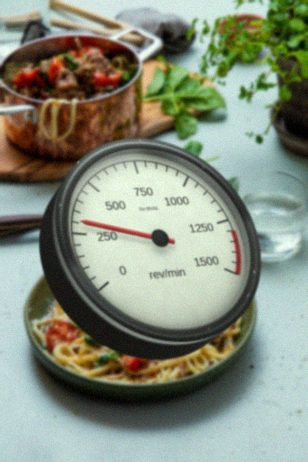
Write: 300 rpm
